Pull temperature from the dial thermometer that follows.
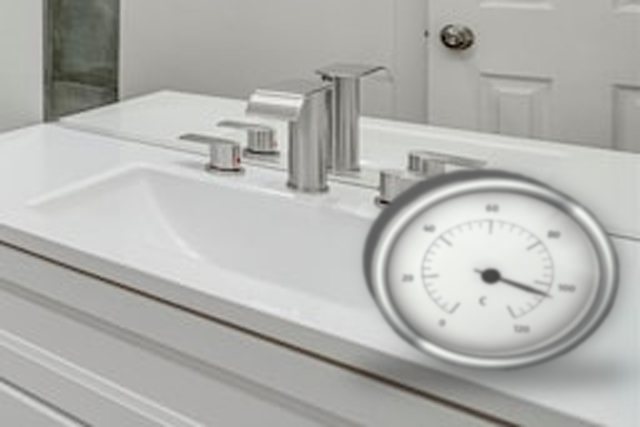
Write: 104 °C
